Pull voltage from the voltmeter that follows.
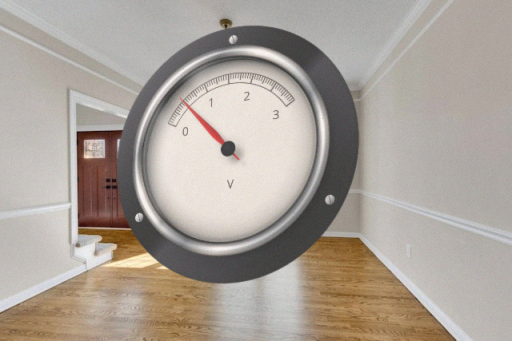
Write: 0.5 V
